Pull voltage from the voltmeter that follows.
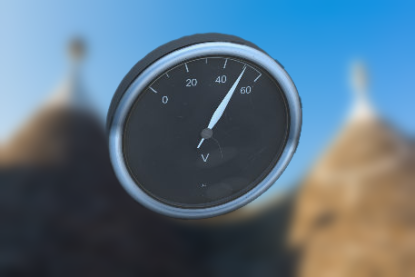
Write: 50 V
